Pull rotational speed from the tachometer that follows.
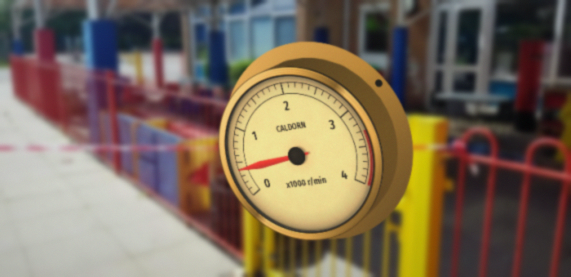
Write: 400 rpm
